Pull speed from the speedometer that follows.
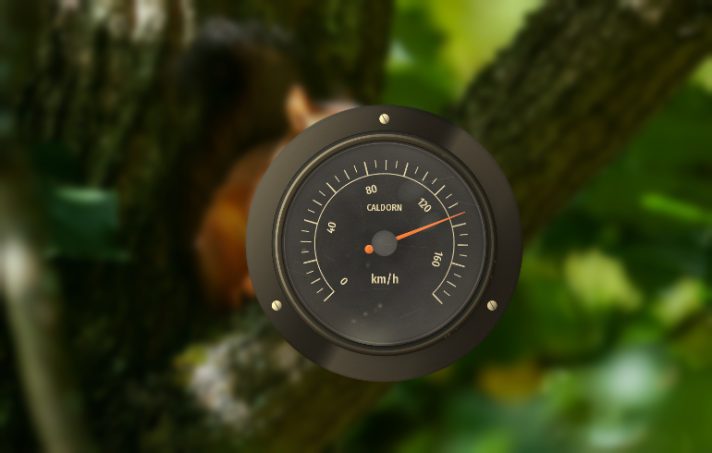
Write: 135 km/h
